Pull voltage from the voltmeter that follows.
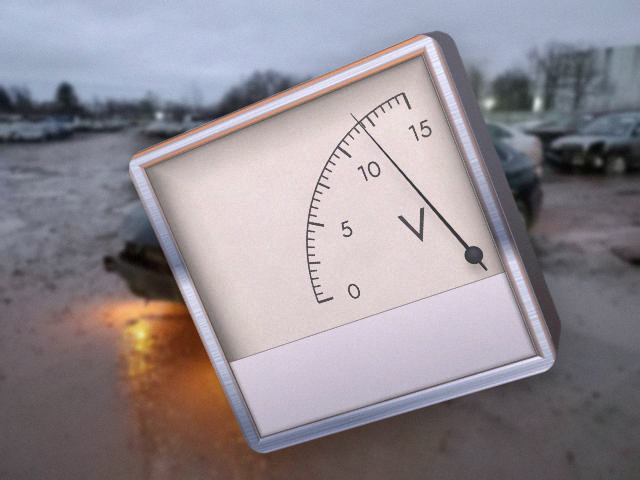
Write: 12 V
